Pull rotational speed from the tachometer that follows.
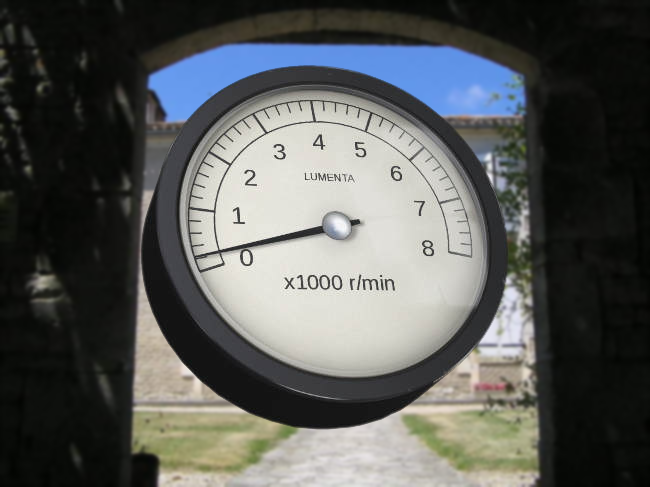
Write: 200 rpm
